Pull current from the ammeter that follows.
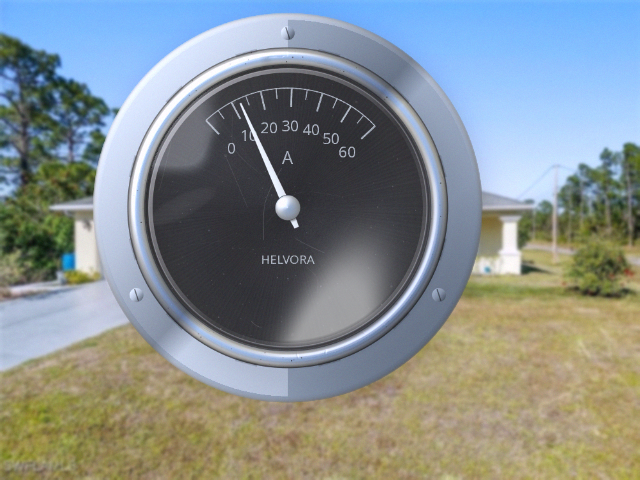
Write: 12.5 A
